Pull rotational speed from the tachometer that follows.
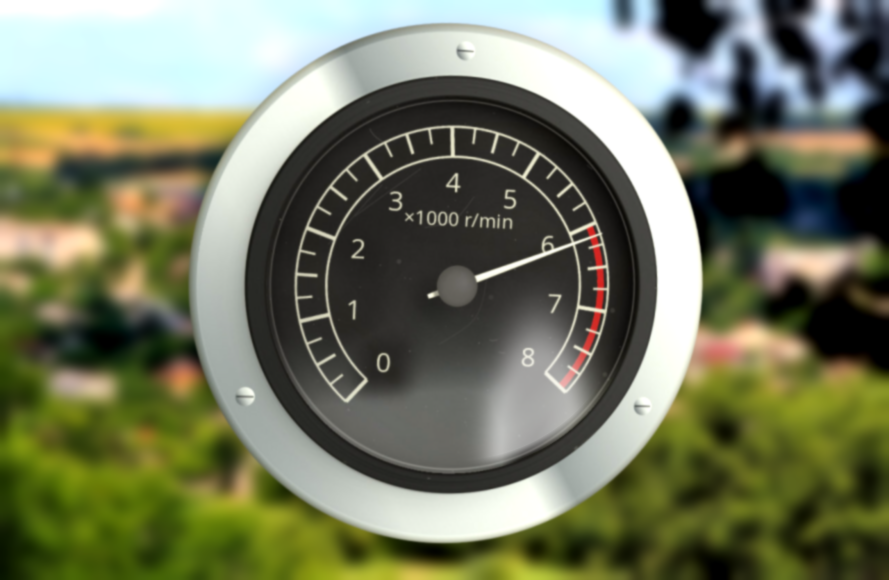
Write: 6125 rpm
